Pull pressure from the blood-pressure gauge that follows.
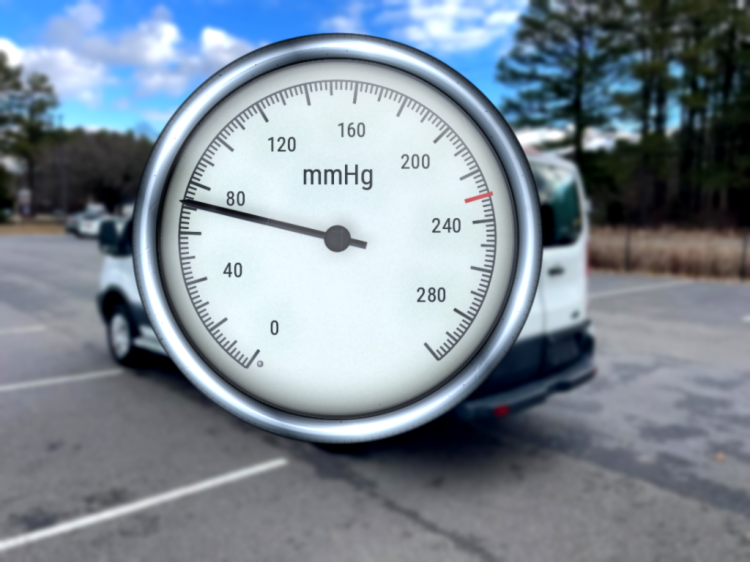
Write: 72 mmHg
